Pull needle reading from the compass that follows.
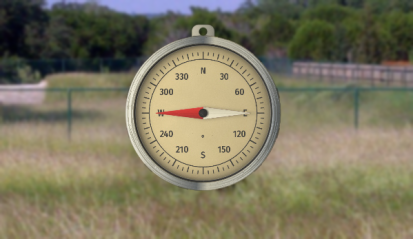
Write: 270 °
